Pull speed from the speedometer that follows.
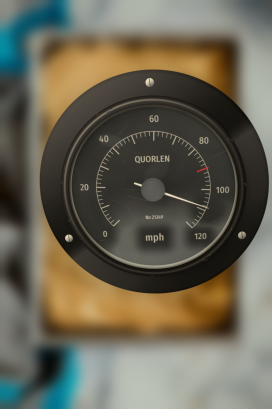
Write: 108 mph
